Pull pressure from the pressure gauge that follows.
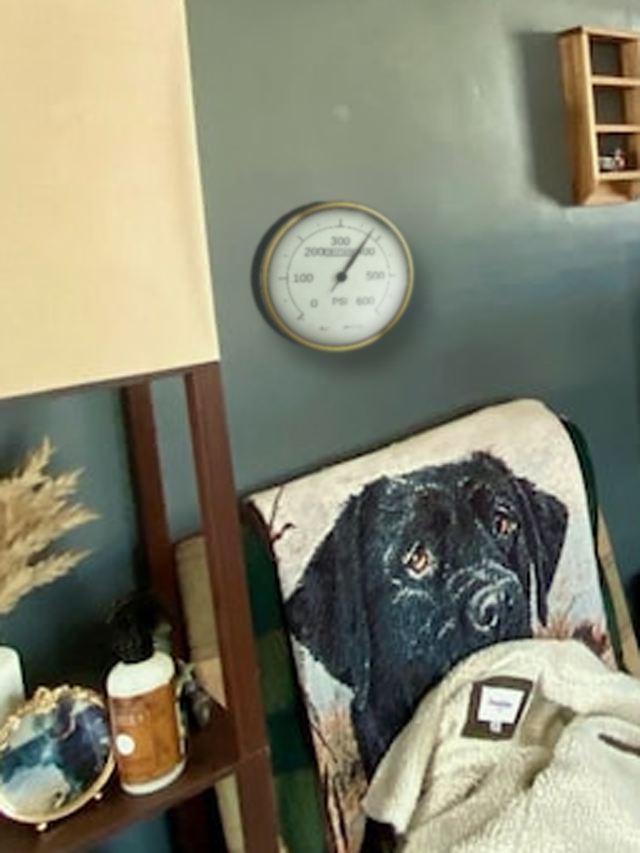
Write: 375 psi
